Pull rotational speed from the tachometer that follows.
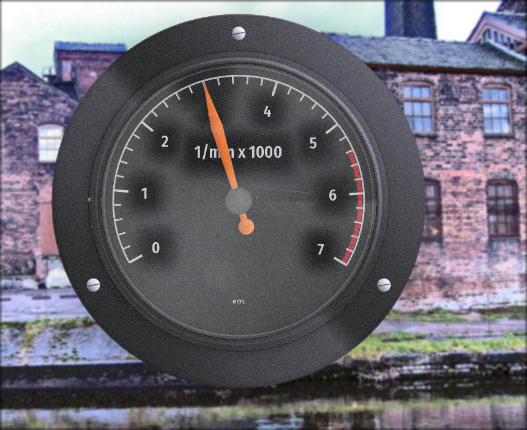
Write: 3000 rpm
